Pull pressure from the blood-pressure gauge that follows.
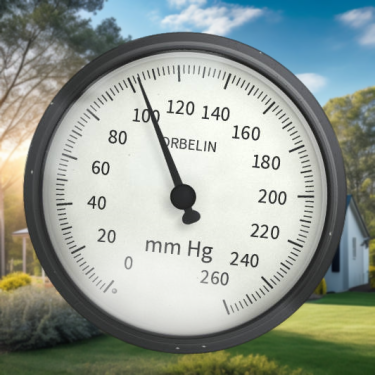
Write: 104 mmHg
